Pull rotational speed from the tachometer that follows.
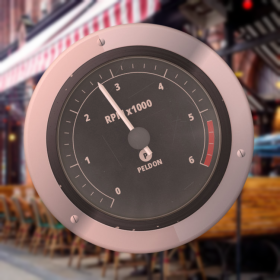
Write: 2700 rpm
